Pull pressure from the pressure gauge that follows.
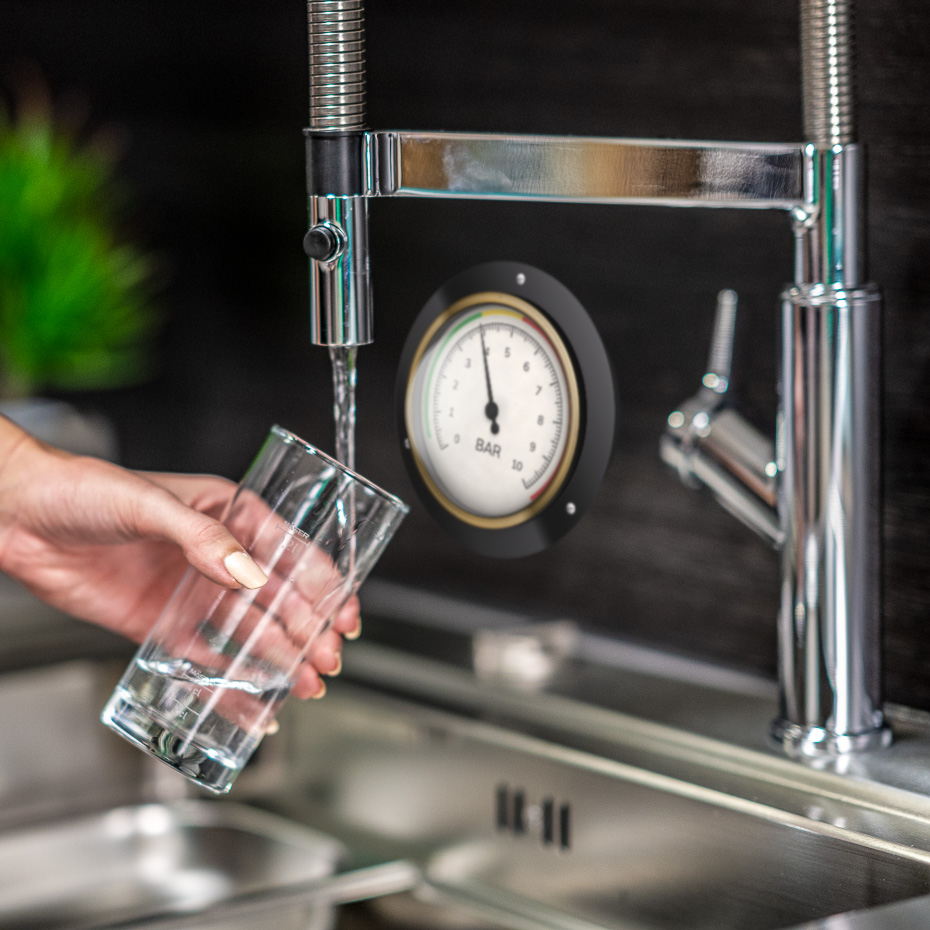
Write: 4 bar
